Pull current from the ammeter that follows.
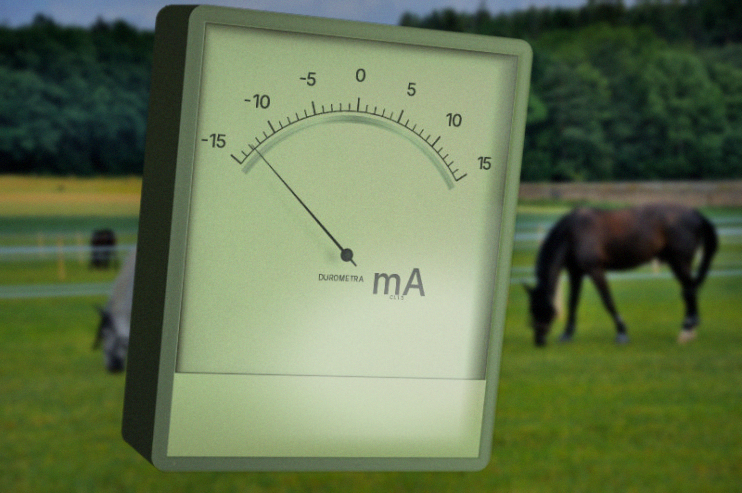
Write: -13 mA
